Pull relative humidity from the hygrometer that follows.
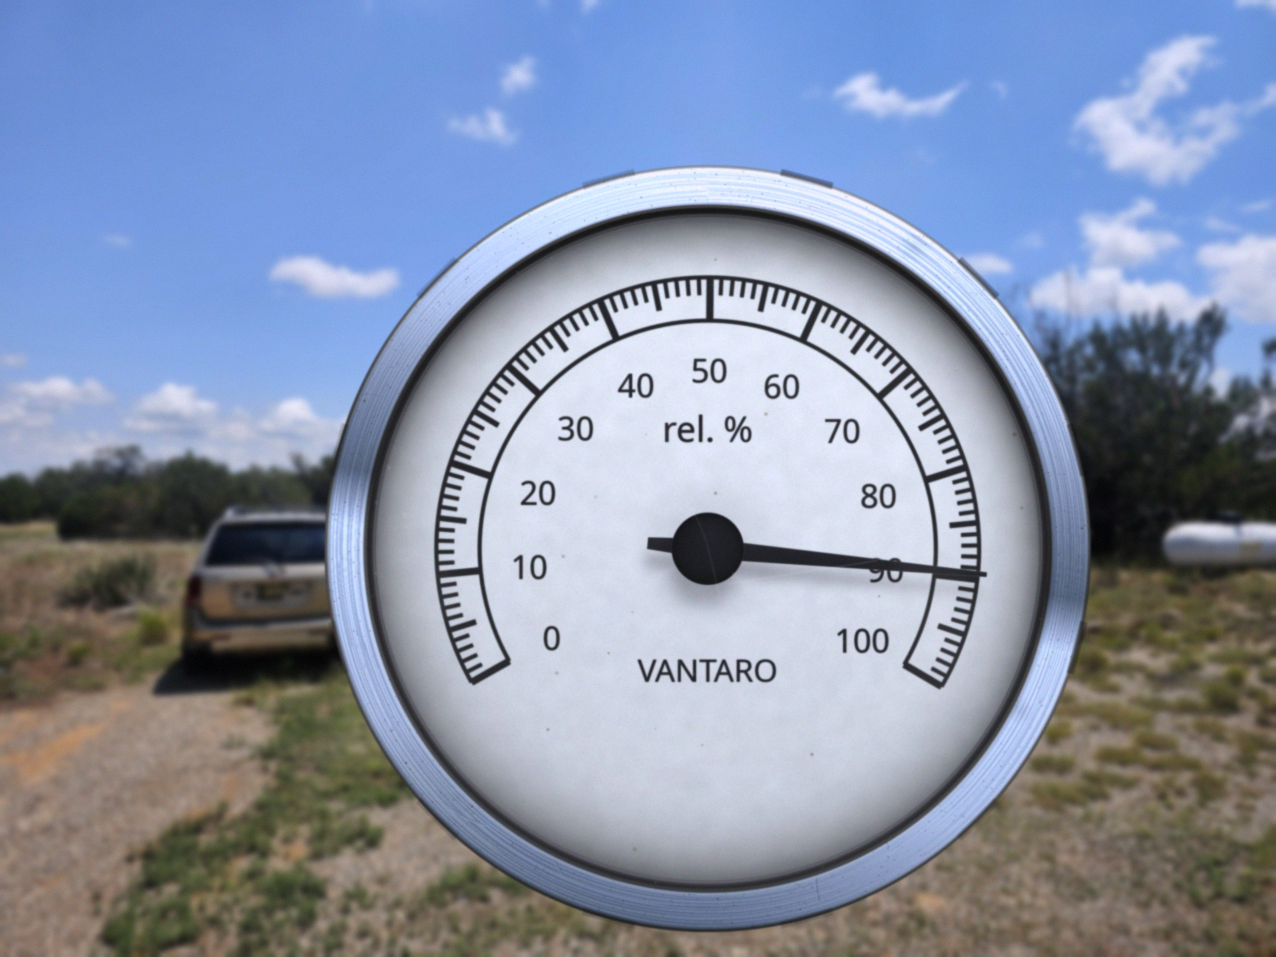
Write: 89.5 %
